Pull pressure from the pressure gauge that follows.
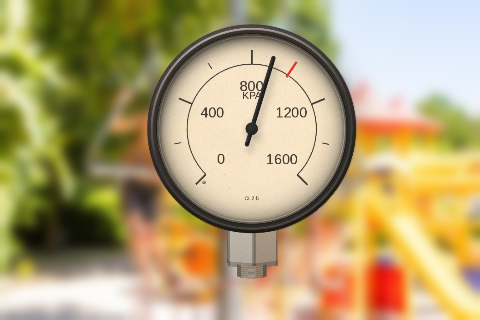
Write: 900 kPa
